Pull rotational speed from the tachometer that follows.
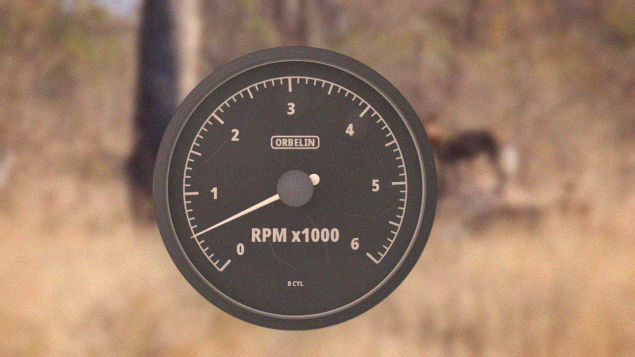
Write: 500 rpm
